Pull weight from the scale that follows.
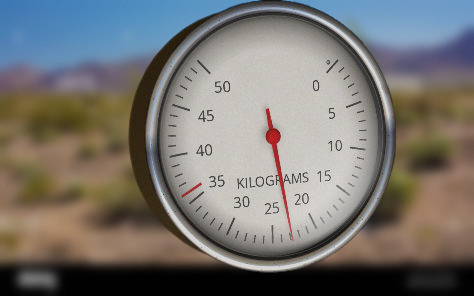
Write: 23 kg
